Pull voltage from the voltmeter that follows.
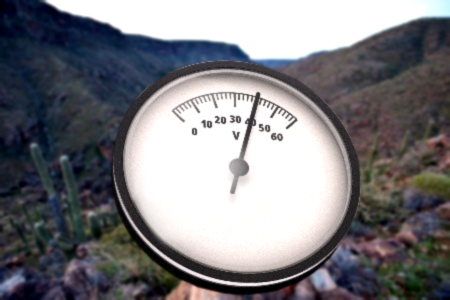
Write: 40 V
